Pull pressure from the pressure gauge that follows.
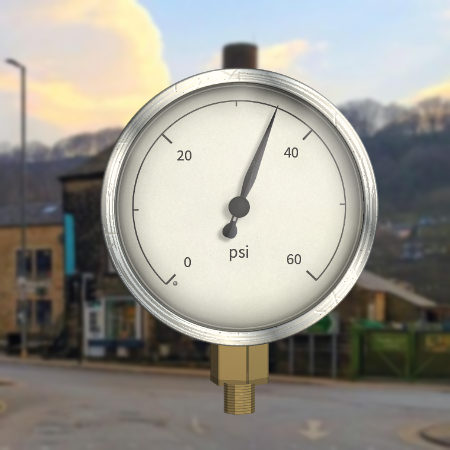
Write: 35 psi
